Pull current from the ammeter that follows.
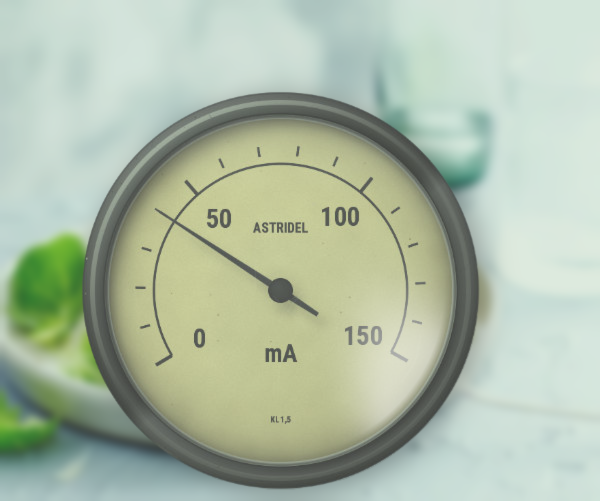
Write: 40 mA
